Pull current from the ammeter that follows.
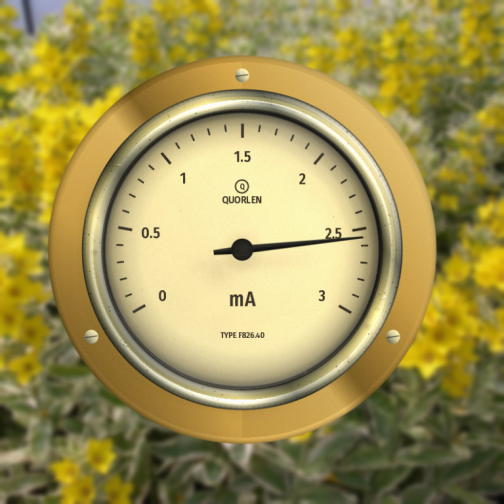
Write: 2.55 mA
